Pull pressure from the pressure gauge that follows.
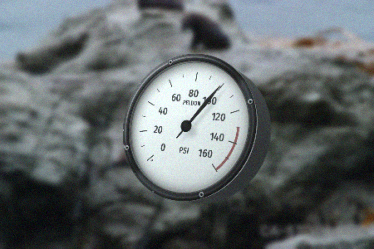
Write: 100 psi
